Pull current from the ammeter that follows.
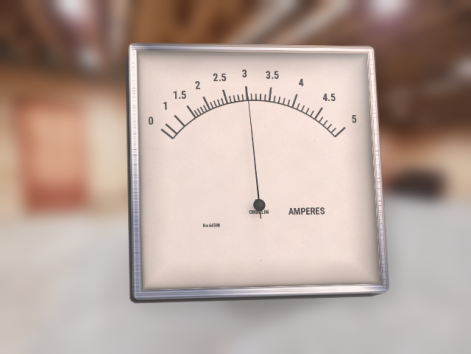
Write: 3 A
